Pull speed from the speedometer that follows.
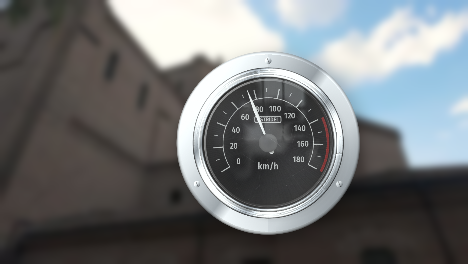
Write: 75 km/h
